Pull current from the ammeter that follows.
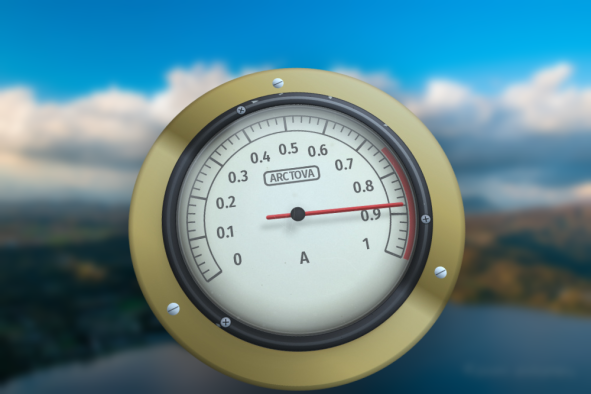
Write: 0.88 A
